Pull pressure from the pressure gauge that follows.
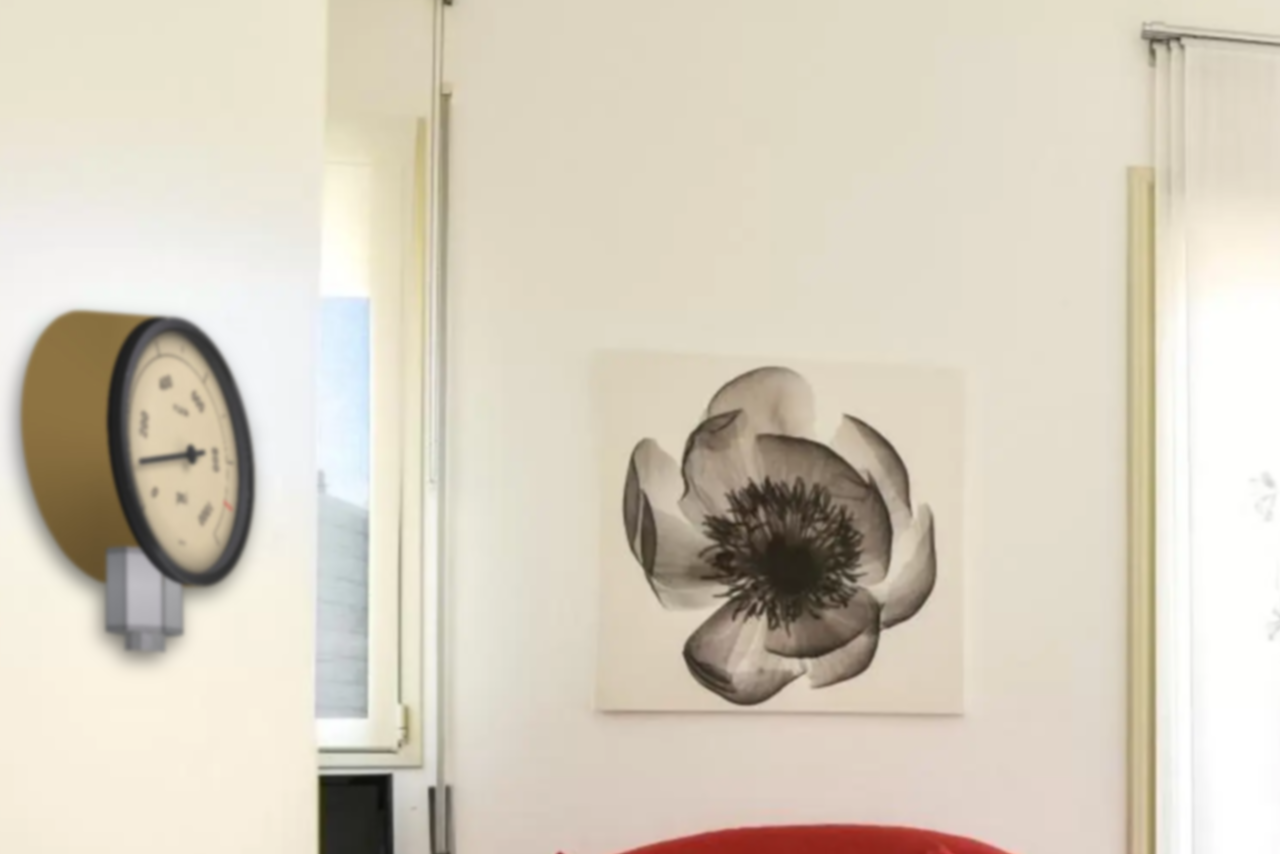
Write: 100 psi
